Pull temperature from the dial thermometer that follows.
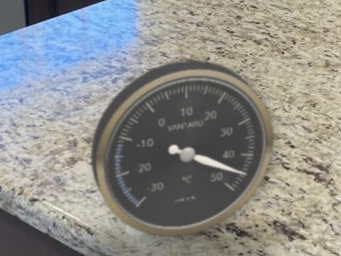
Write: 45 °C
